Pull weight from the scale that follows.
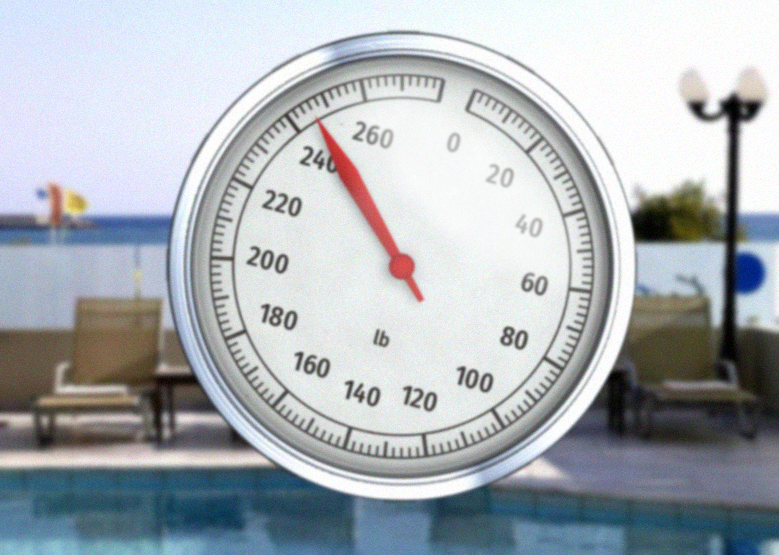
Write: 246 lb
